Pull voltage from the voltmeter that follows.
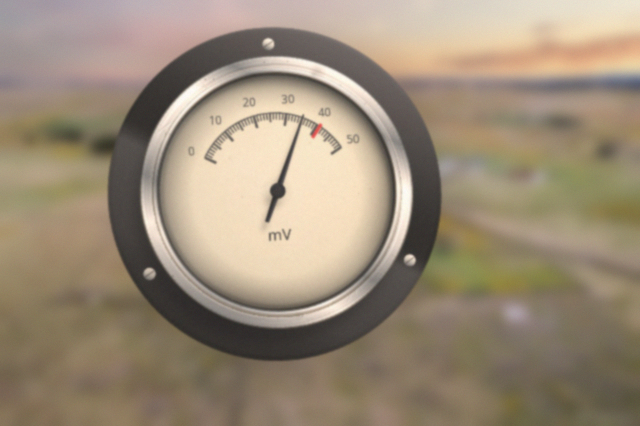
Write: 35 mV
